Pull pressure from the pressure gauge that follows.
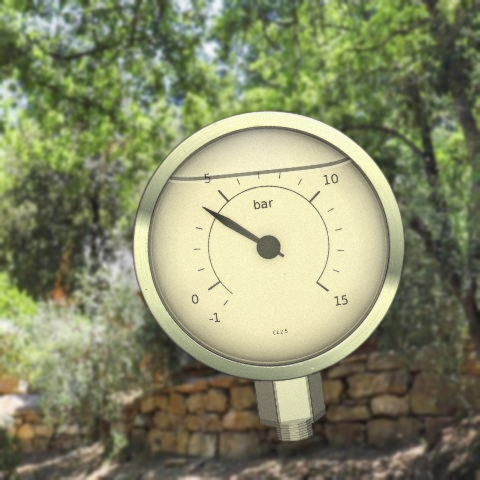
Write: 4 bar
